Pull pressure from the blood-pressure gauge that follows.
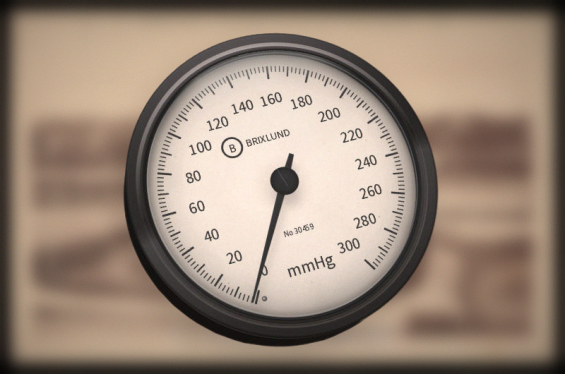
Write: 2 mmHg
